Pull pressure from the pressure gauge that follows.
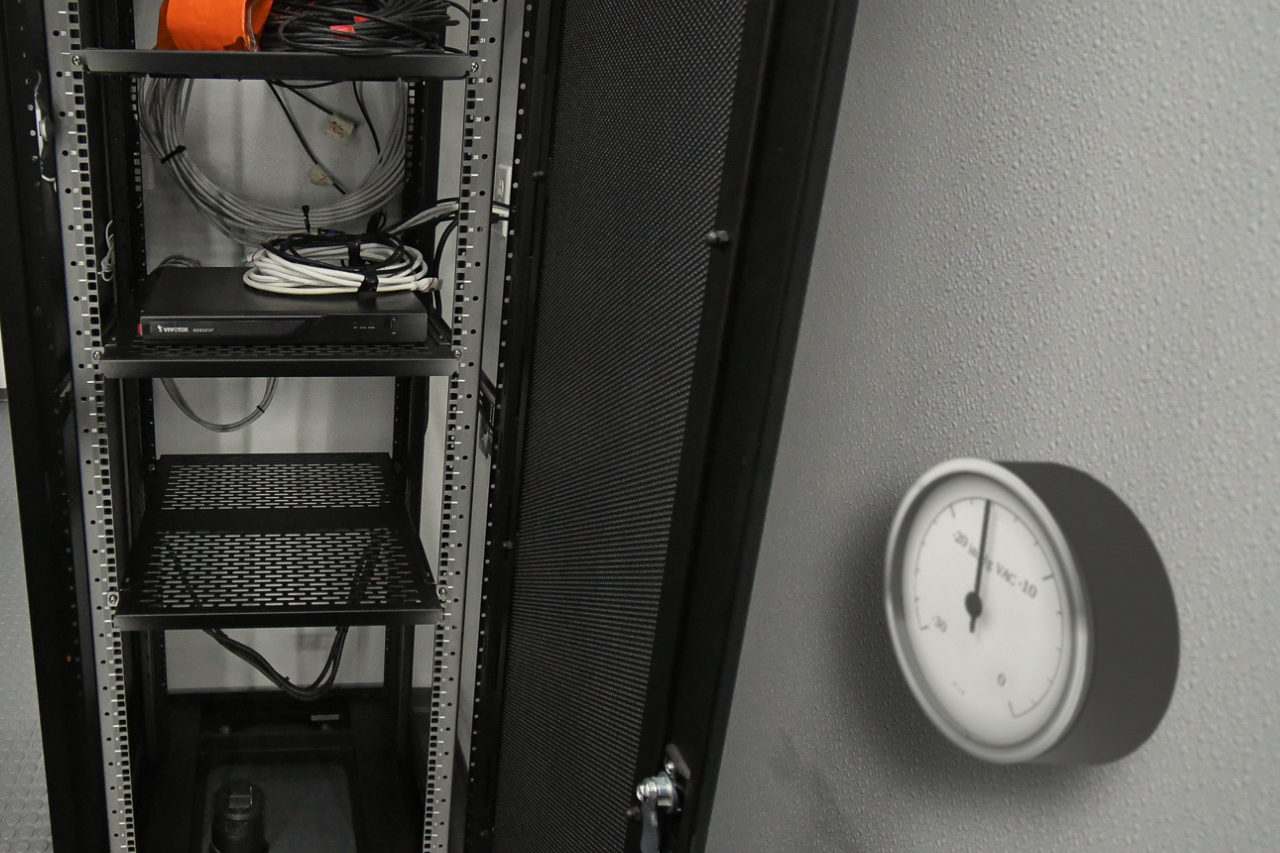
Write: -16 inHg
